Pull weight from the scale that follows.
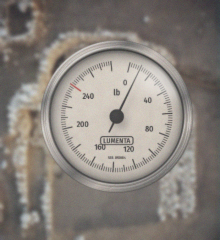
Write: 10 lb
